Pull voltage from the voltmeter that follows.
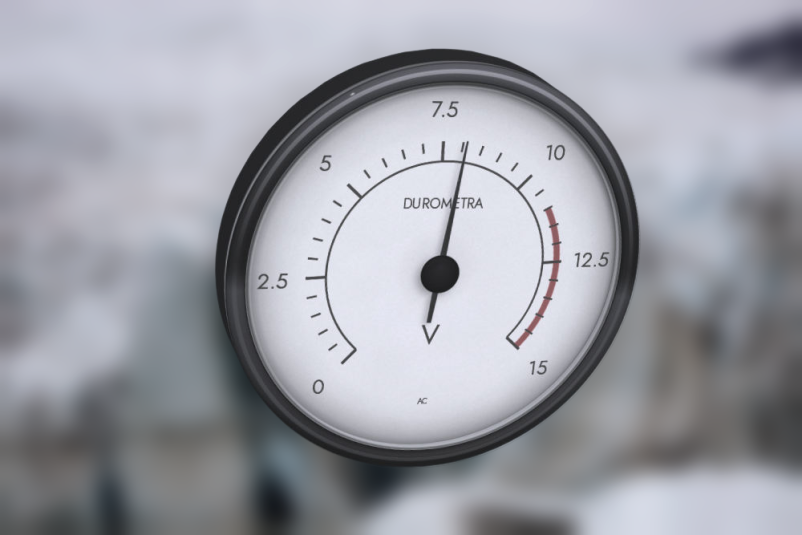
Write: 8 V
